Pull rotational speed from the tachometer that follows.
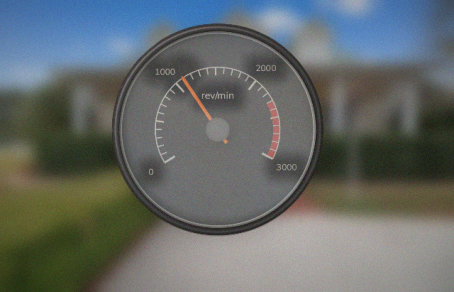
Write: 1100 rpm
